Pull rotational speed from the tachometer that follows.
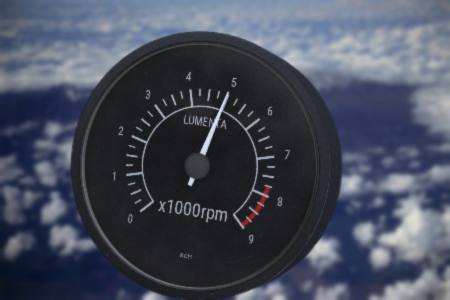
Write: 5000 rpm
